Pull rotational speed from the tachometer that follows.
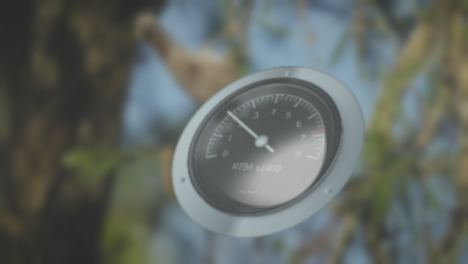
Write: 2000 rpm
